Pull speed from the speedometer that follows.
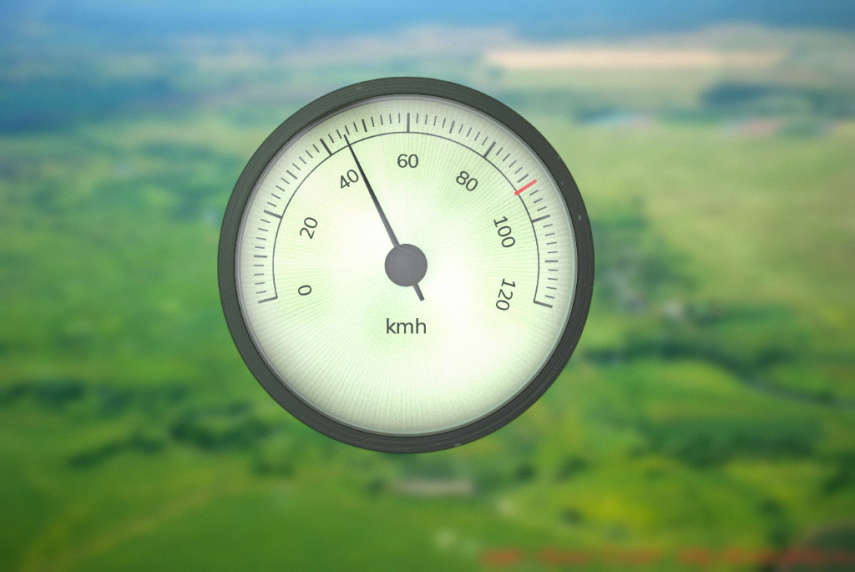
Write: 45 km/h
